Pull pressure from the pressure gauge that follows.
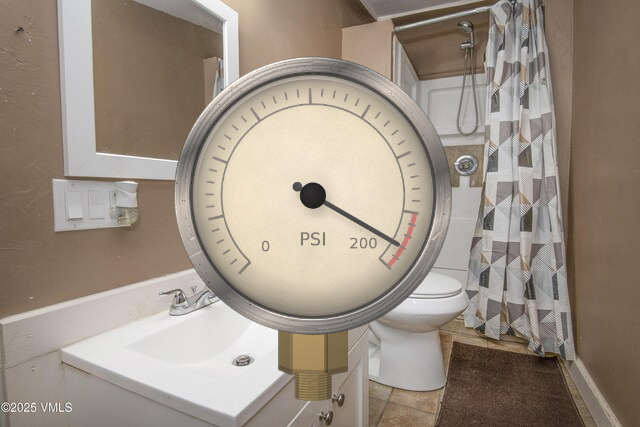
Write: 190 psi
